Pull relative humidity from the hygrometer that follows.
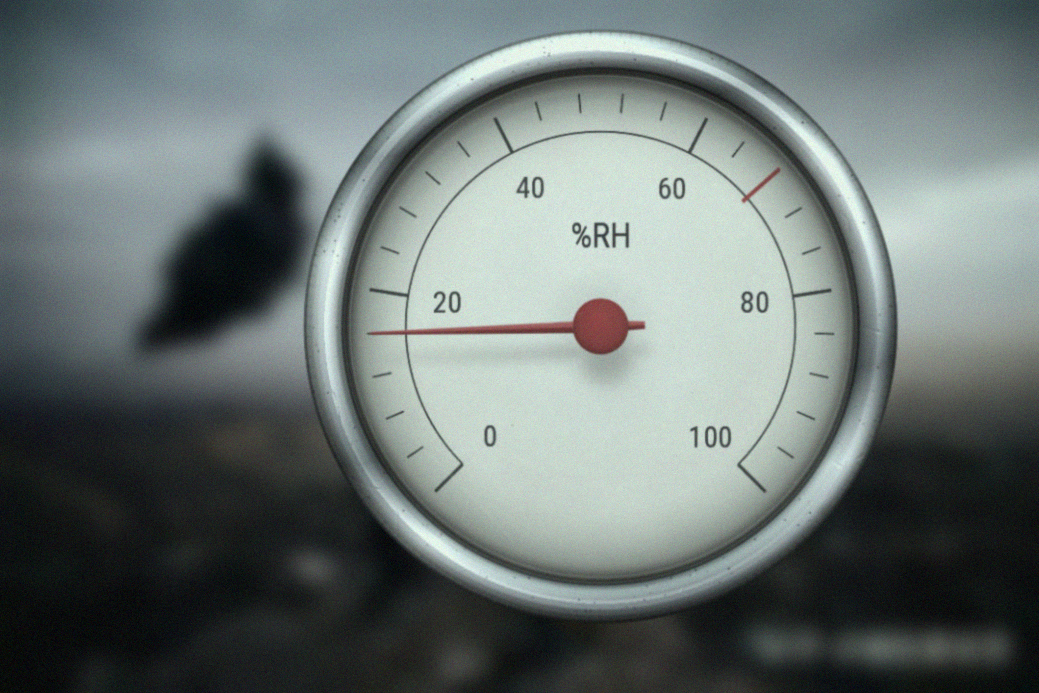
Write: 16 %
